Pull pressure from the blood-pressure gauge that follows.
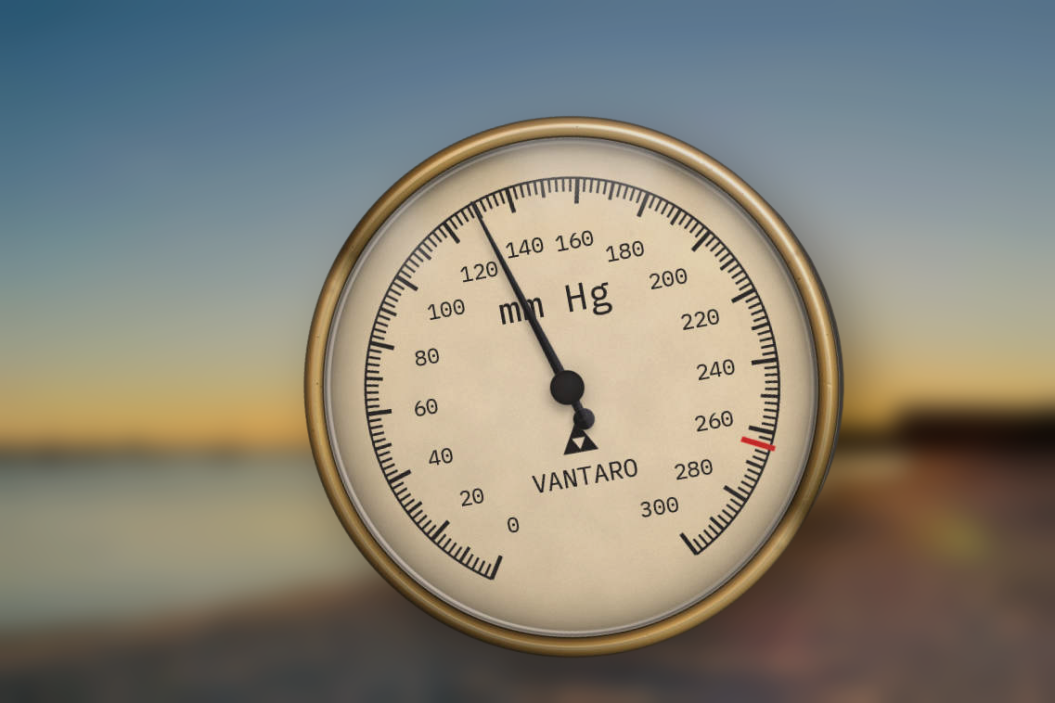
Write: 130 mmHg
